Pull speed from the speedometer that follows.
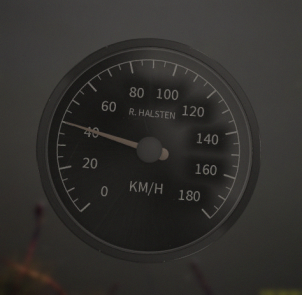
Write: 40 km/h
